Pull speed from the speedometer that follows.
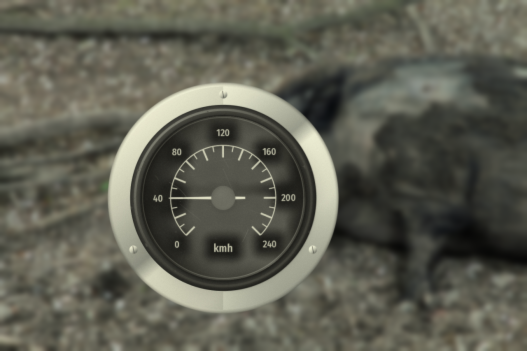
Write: 40 km/h
